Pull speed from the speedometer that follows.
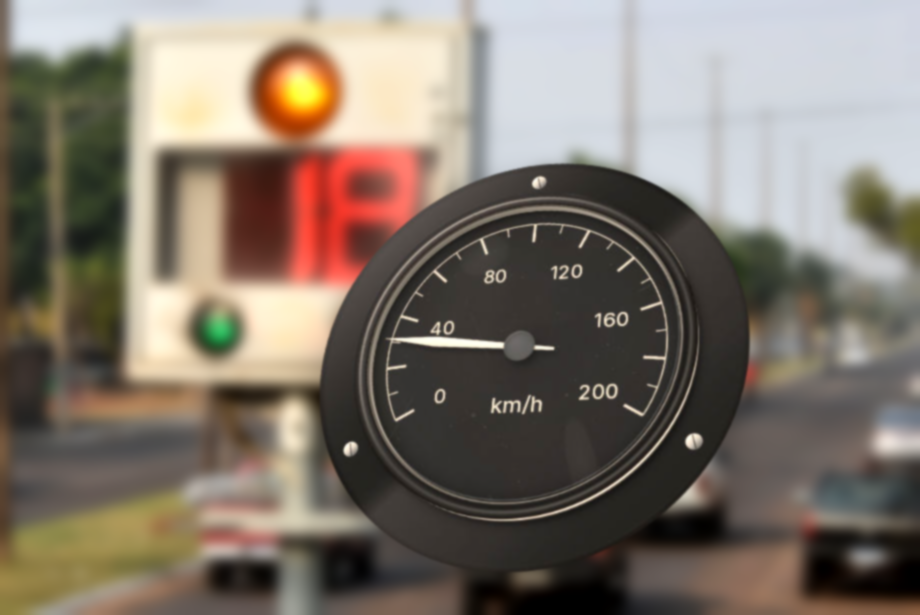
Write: 30 km/h
